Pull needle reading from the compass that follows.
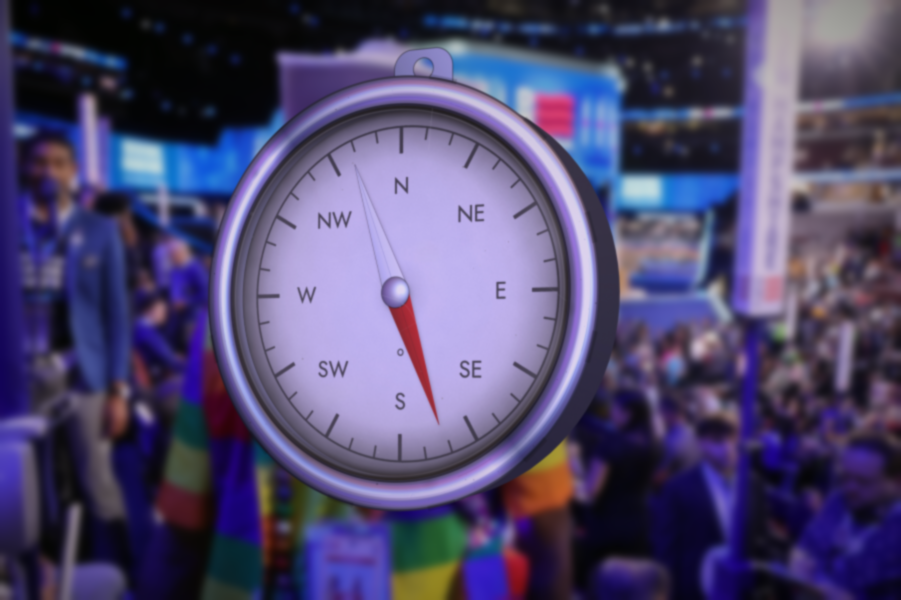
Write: 160 °
